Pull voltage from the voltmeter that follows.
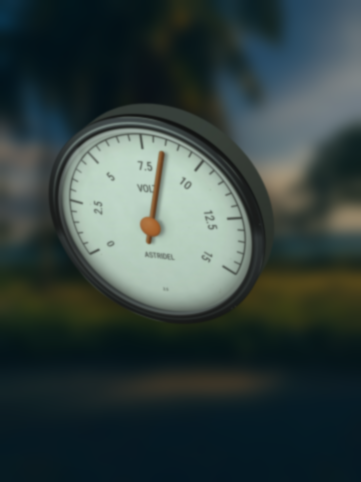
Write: 8.5 V
